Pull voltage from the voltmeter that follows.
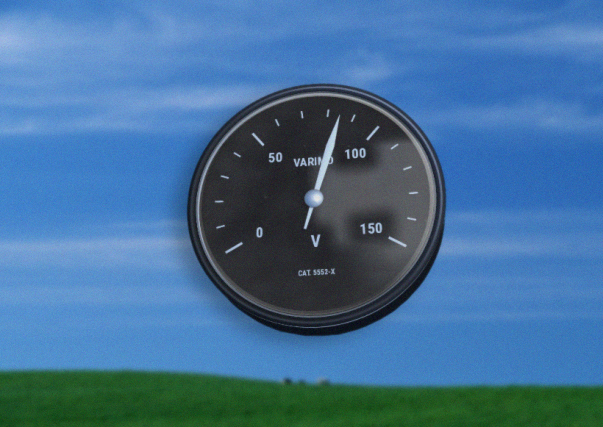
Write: 85 V
